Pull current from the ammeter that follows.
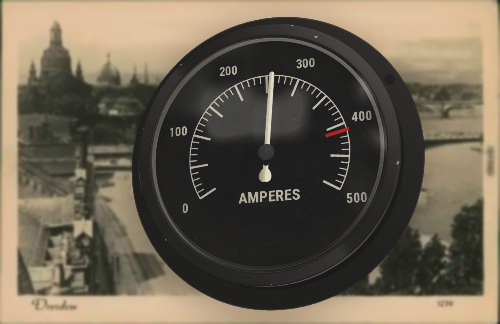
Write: 260 A
